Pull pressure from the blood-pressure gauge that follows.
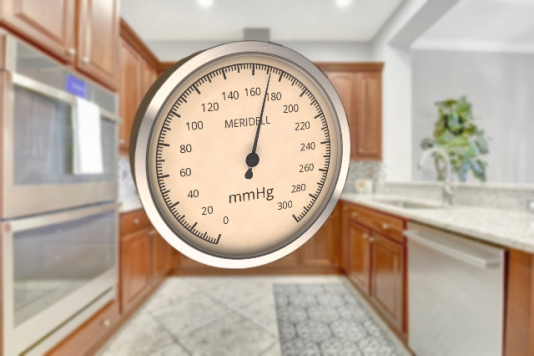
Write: 170 mmHg
